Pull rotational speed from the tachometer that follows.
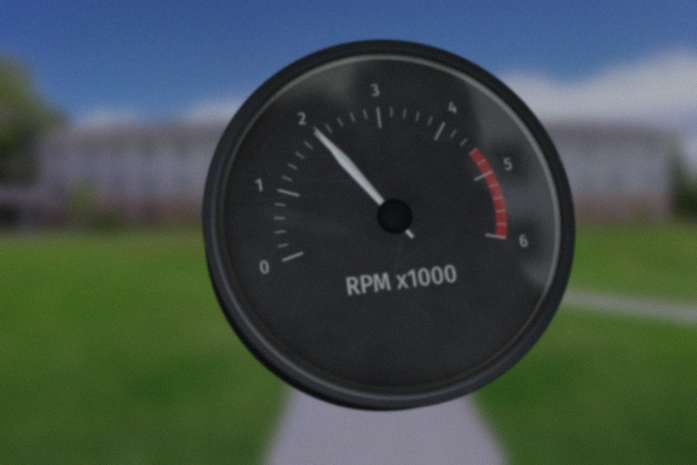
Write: 2000 rpm
